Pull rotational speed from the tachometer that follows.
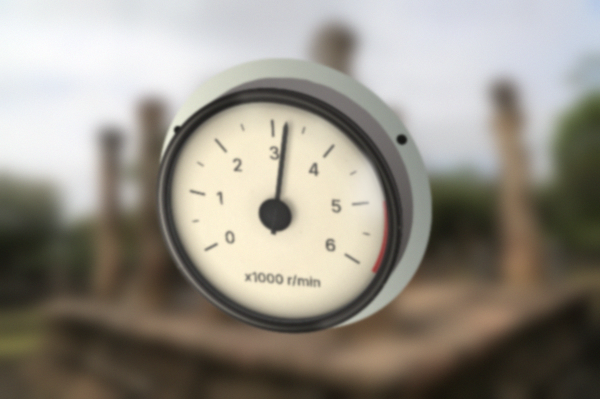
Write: 3250 rpm
